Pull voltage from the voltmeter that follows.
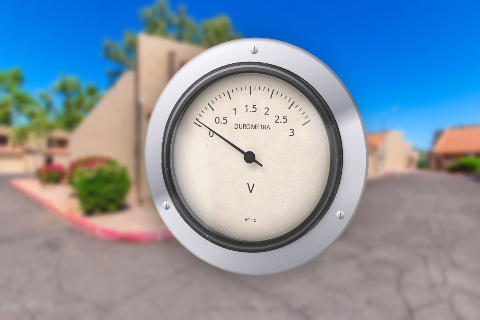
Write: 0.1 V
